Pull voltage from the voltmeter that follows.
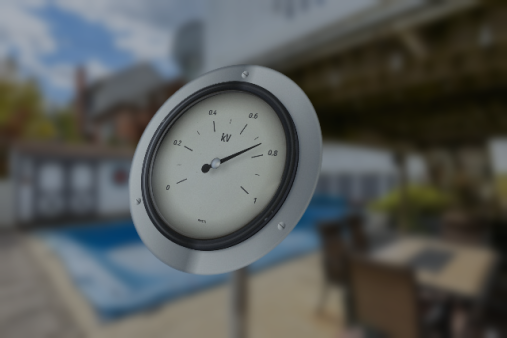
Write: 0.75 kV
